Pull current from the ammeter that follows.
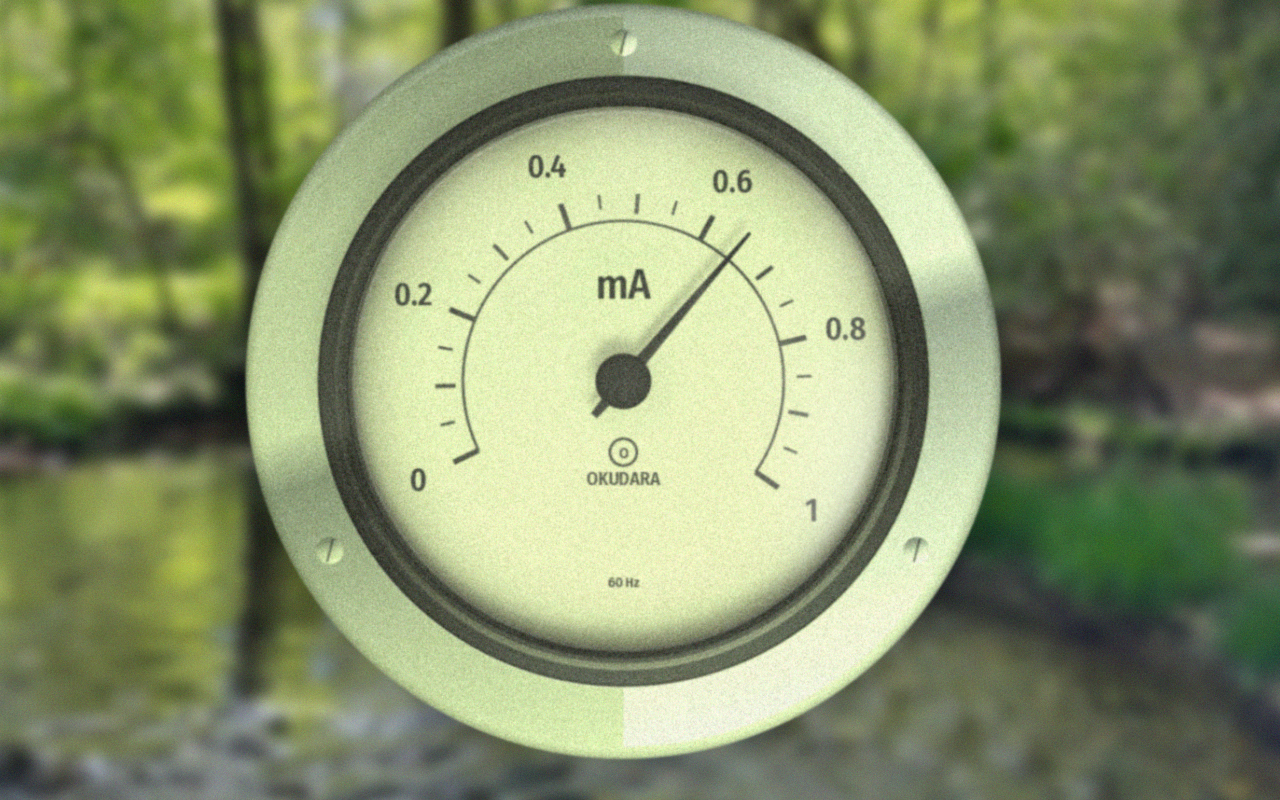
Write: 0.65 mA
